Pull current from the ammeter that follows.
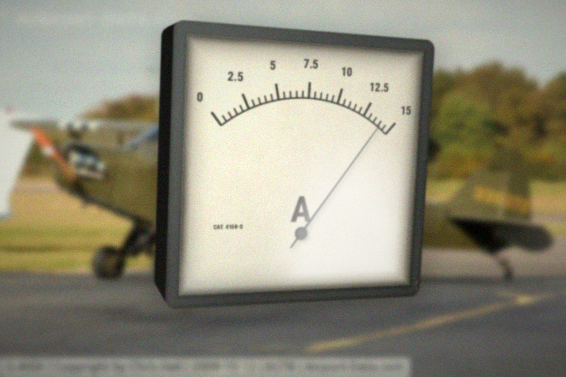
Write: 14 A
